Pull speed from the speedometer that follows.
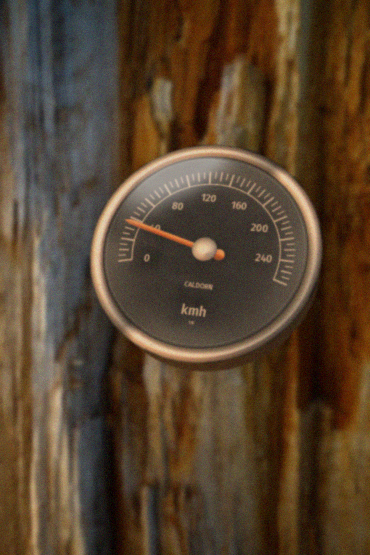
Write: 35 km/h
